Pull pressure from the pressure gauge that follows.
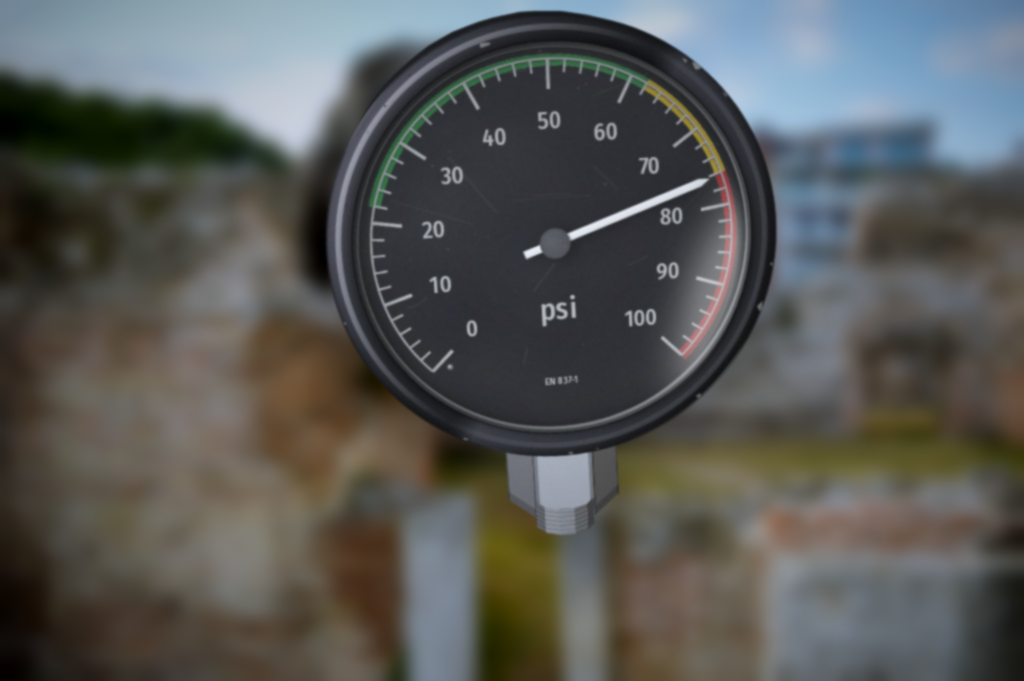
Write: 76 psi
